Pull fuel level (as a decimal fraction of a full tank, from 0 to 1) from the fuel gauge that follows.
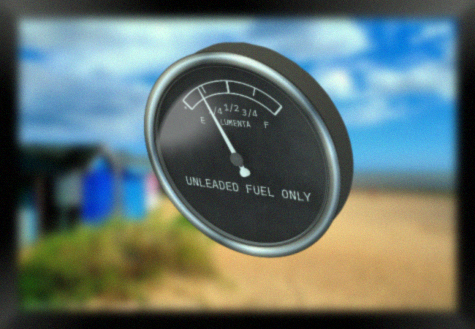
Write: 0.25
